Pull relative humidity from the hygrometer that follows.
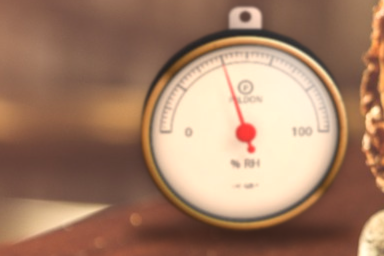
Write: 40 %
